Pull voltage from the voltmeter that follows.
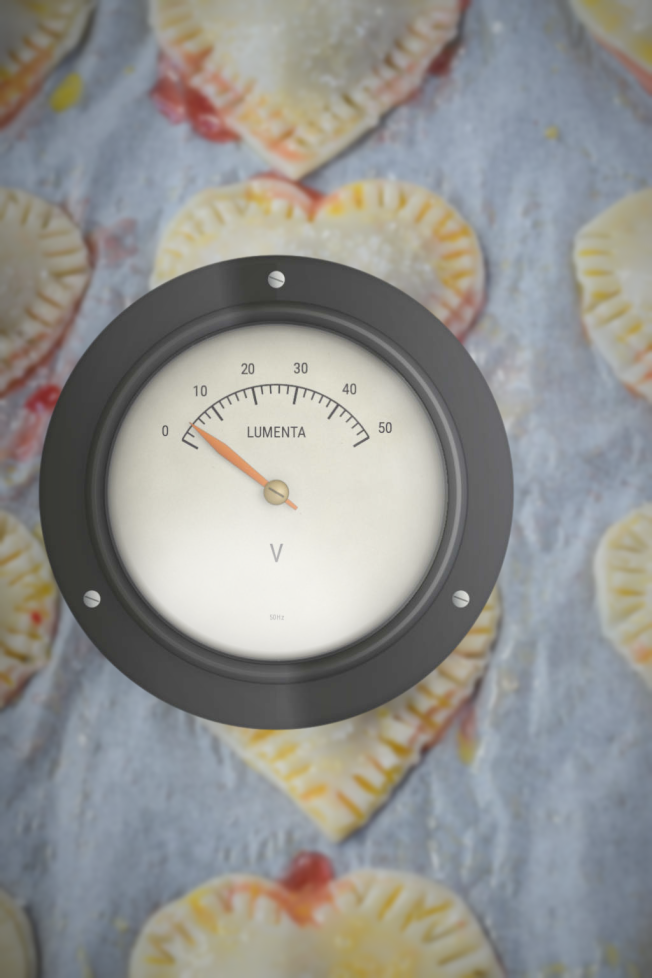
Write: 4 V
